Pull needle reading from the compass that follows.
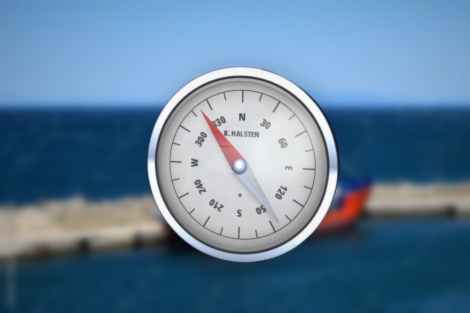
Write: 322.5 °
